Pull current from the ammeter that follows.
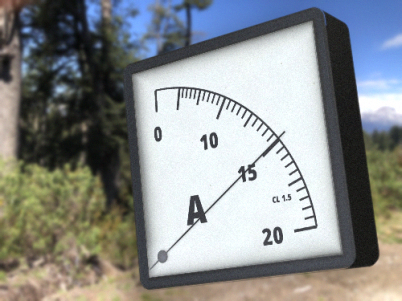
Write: 15 A
